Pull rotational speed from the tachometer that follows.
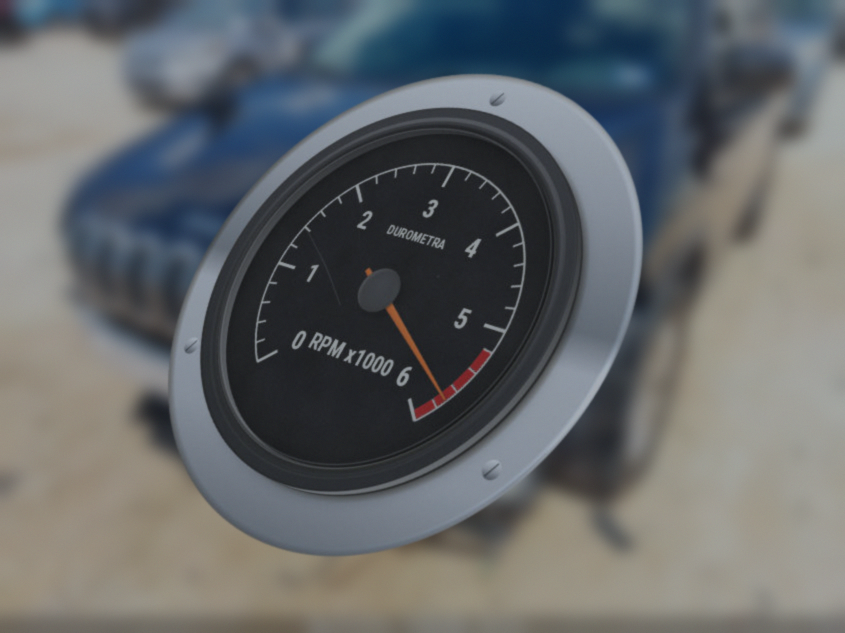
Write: 5700 rpm
